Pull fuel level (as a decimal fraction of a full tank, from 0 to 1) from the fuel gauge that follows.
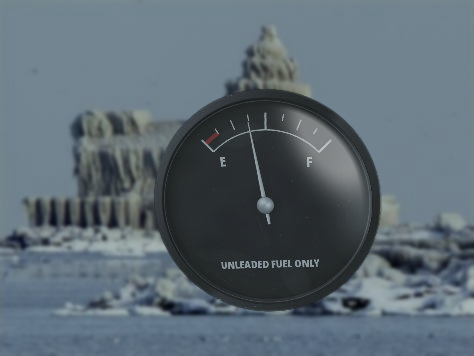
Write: 0.375
